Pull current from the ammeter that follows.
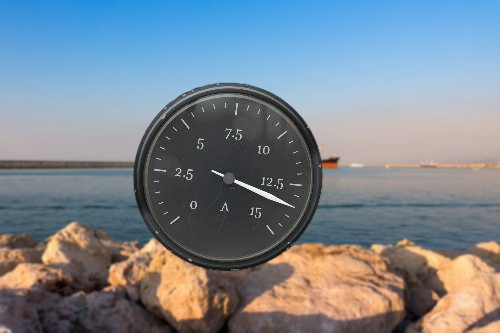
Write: 13.5 A
